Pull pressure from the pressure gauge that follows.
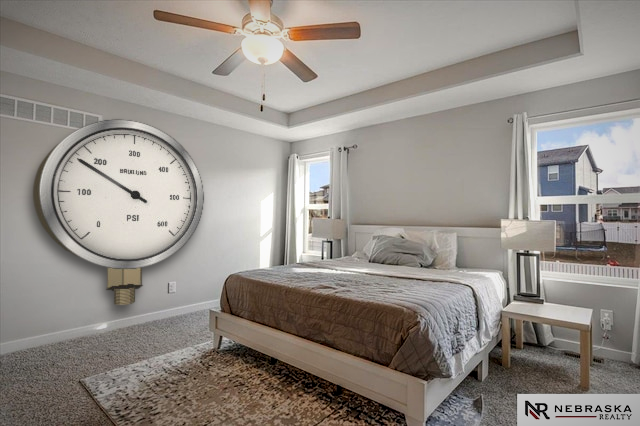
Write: 170 psi
